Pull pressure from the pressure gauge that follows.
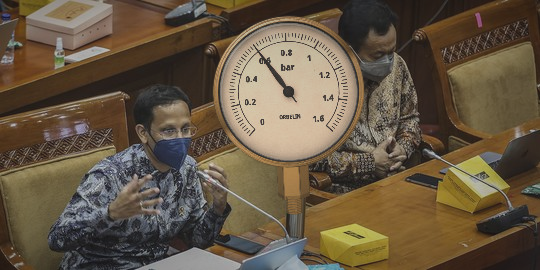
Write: 0.6 bar
